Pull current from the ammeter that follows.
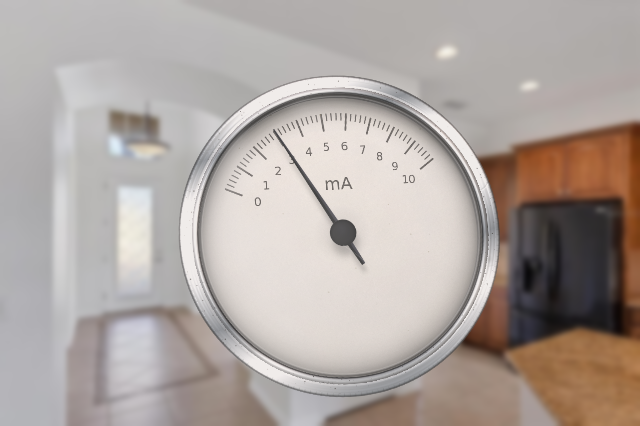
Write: 3 mA
